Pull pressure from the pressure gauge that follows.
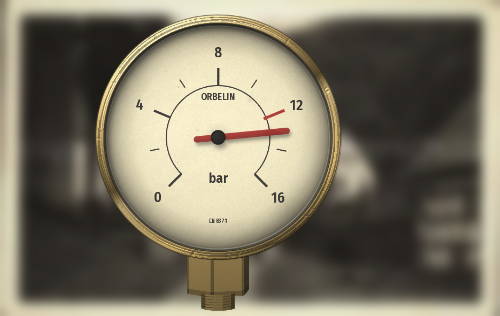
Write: 13 bar
